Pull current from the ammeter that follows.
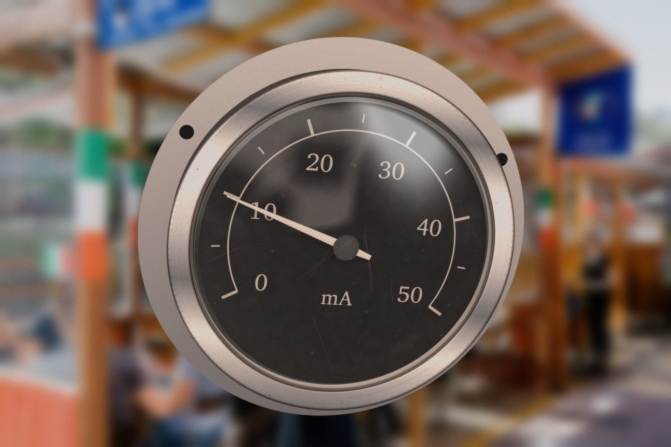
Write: 10 mA
